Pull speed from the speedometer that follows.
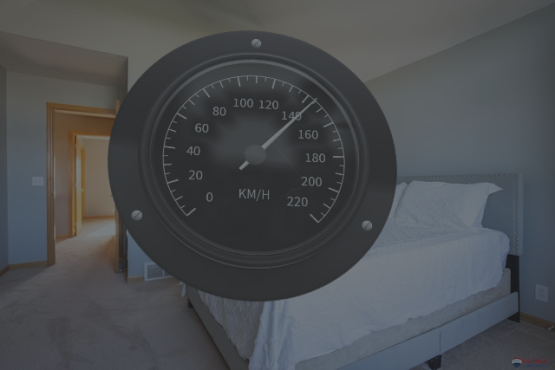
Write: 145 km/h
